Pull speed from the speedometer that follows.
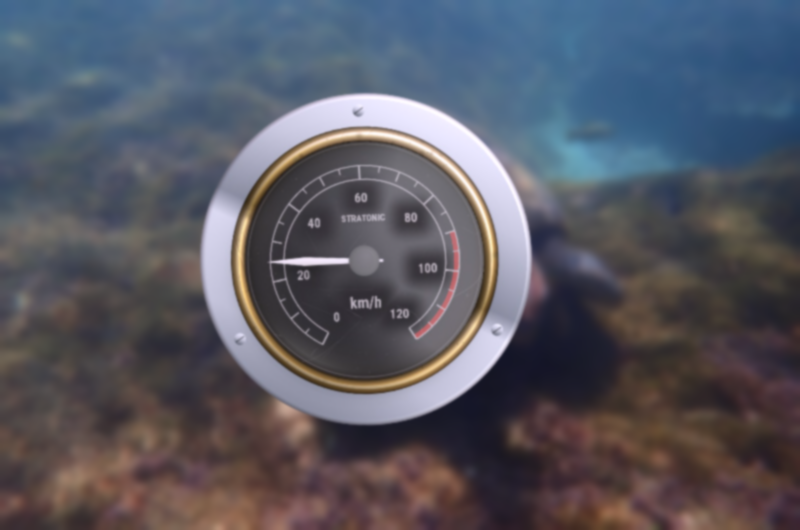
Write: 25 km/h
